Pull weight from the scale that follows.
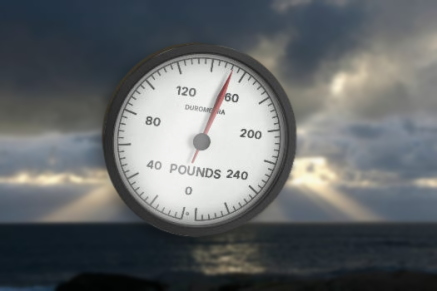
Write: 152 lb
